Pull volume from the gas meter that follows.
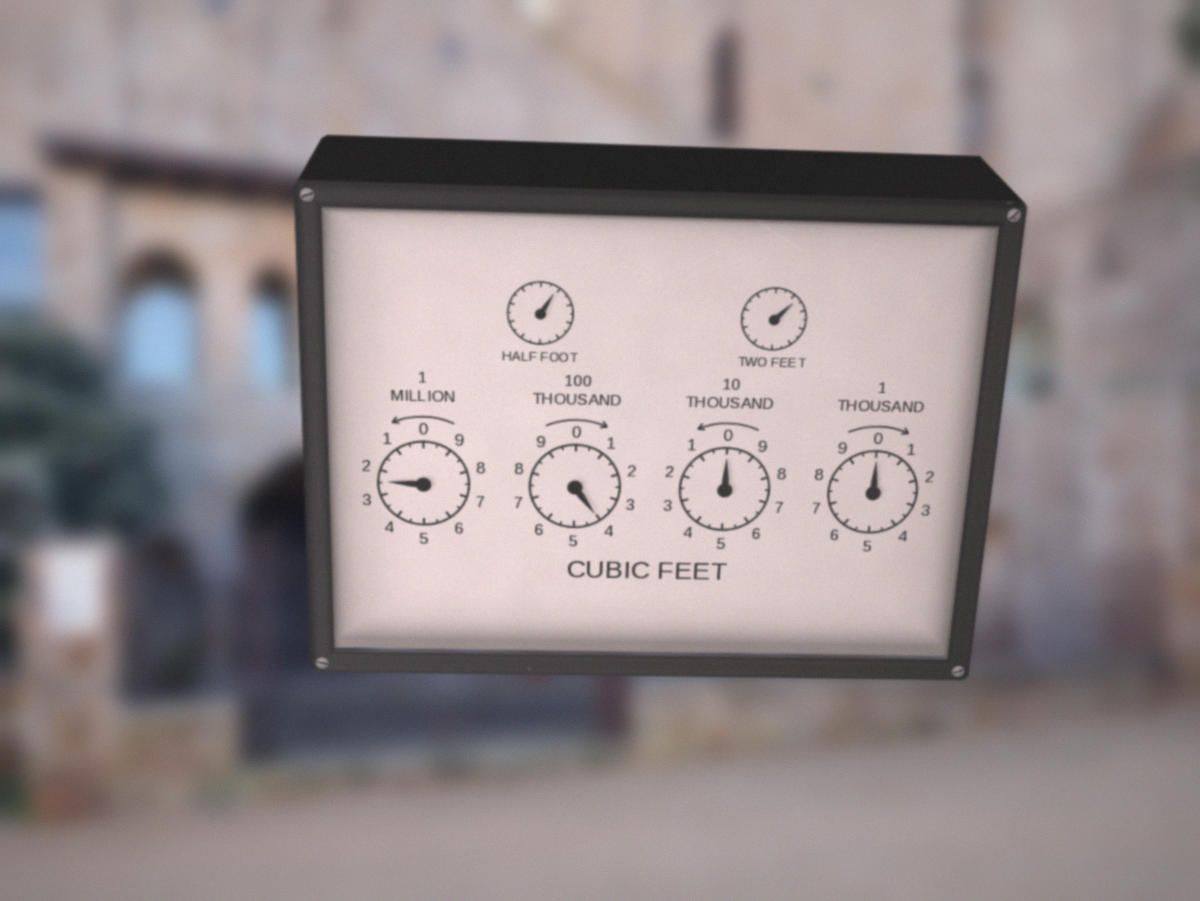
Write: 240000 ft³
